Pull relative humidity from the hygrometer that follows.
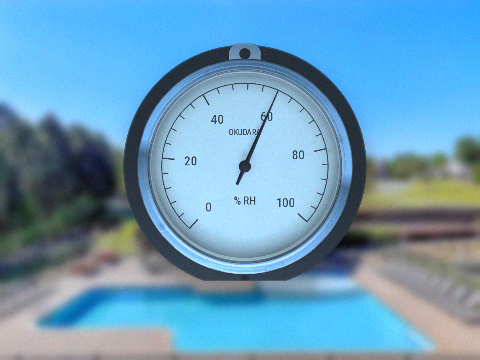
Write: 60 %
